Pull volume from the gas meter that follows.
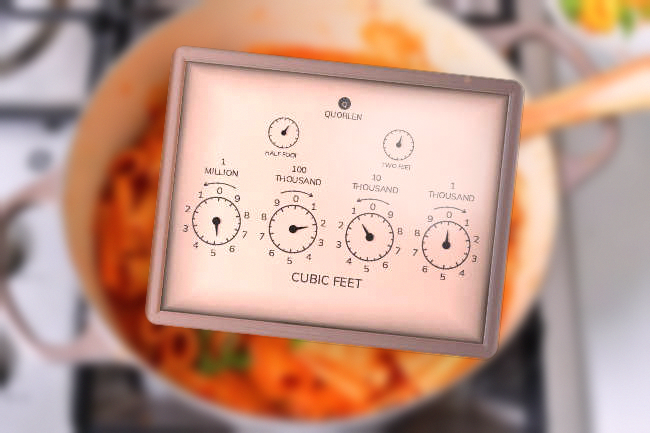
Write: 521000 ft³
